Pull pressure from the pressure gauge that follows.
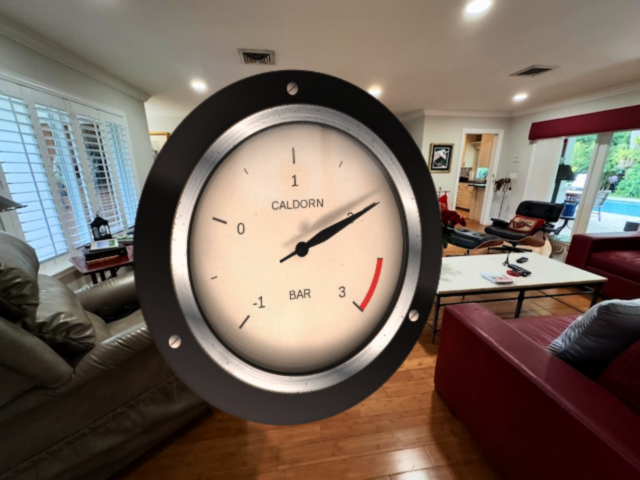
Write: 2 bar
